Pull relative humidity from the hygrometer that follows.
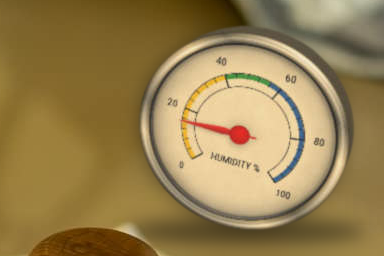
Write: 16 %
